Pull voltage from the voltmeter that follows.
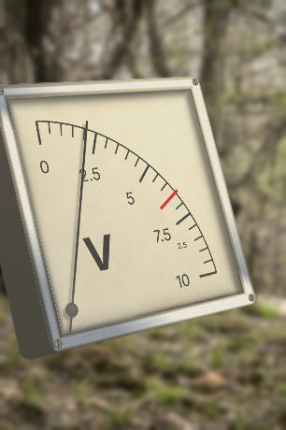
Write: 2 V
